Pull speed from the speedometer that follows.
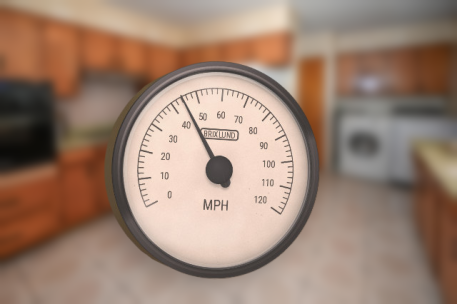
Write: 44 mph
